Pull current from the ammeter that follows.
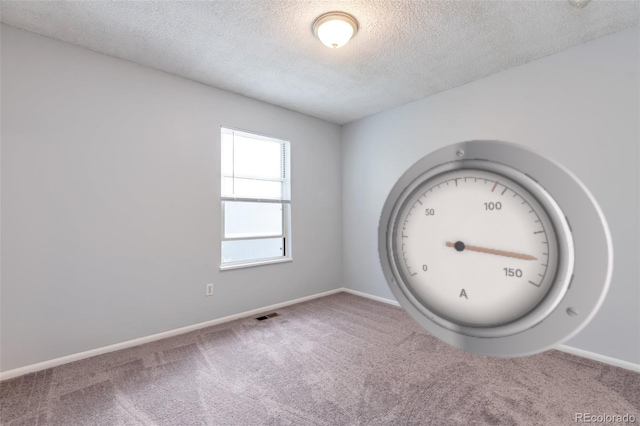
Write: 137.5 A
